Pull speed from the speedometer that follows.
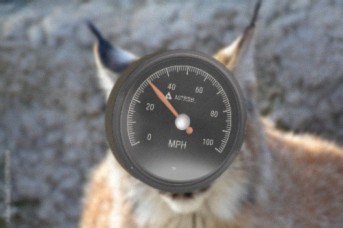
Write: 30 mph
